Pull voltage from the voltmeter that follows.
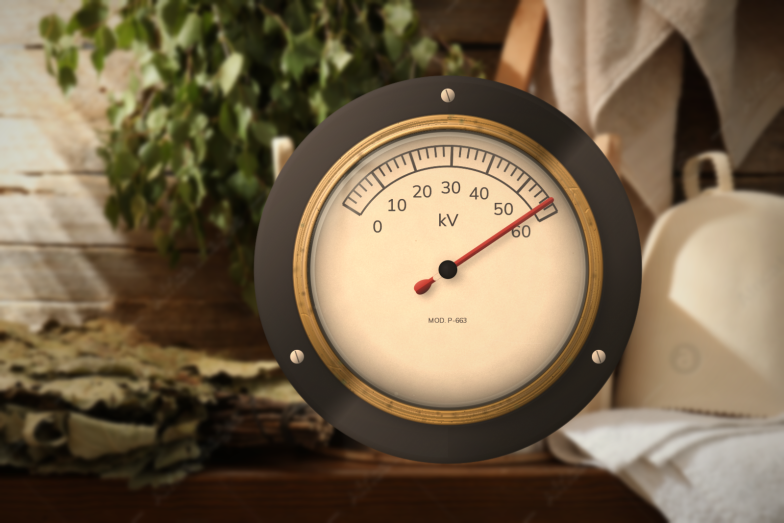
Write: 57 kV
